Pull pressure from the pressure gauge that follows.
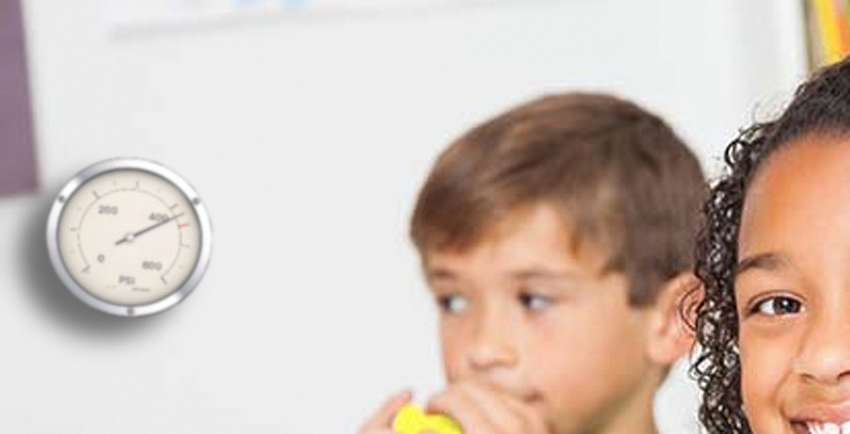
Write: 425 psi
